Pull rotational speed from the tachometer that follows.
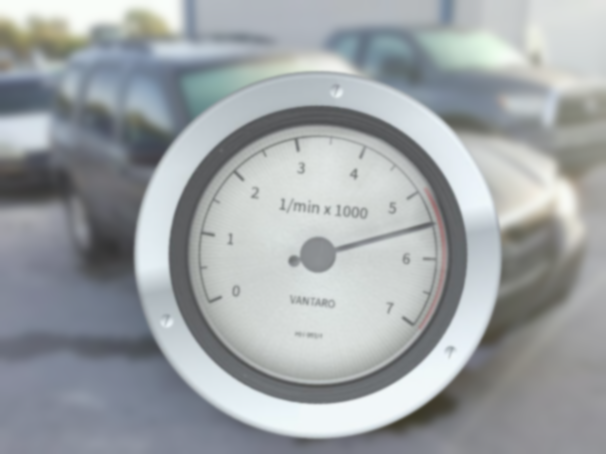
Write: 5500 rpm
